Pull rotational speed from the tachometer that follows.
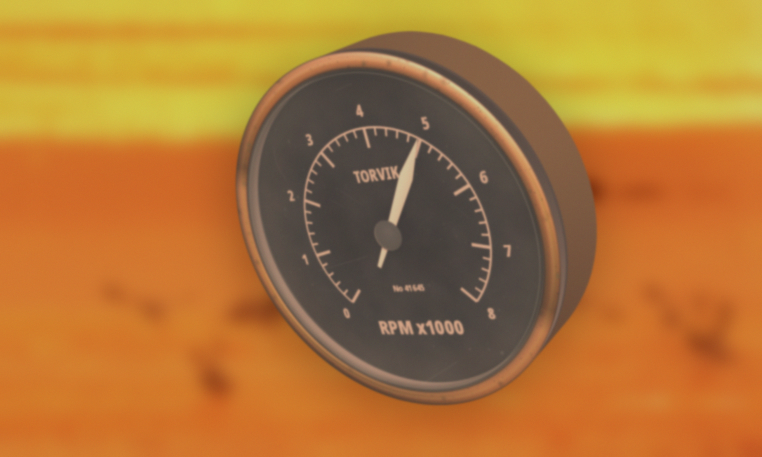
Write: 5000 rpm
